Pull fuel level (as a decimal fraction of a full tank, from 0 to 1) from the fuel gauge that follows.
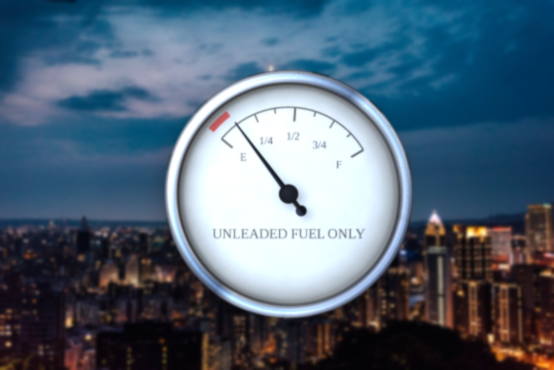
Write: 0.125
